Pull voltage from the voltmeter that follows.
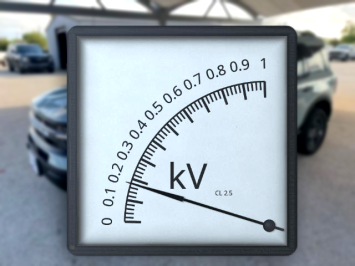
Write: 0.18 kV
